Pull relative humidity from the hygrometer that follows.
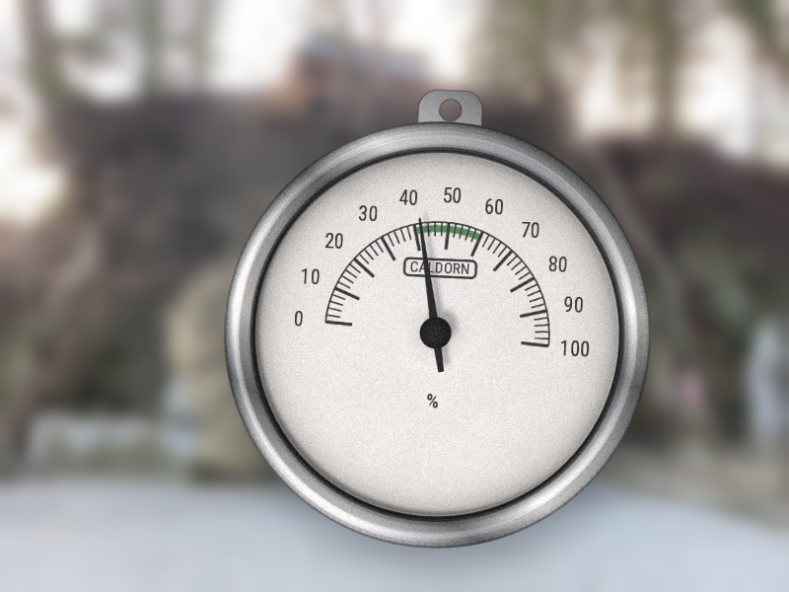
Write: 42 %
